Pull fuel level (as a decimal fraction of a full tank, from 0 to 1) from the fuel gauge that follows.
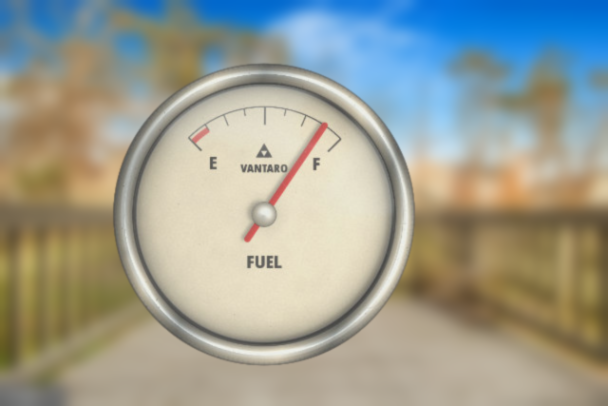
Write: 0.875
